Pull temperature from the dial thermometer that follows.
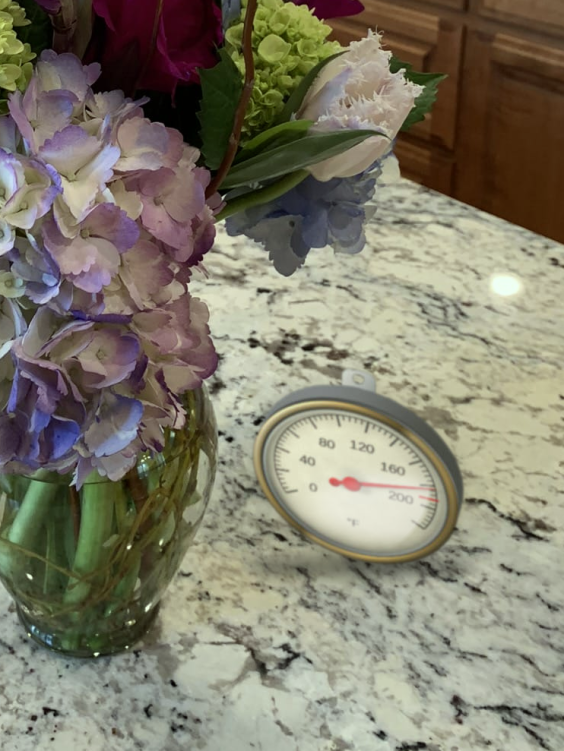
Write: 180 °F
